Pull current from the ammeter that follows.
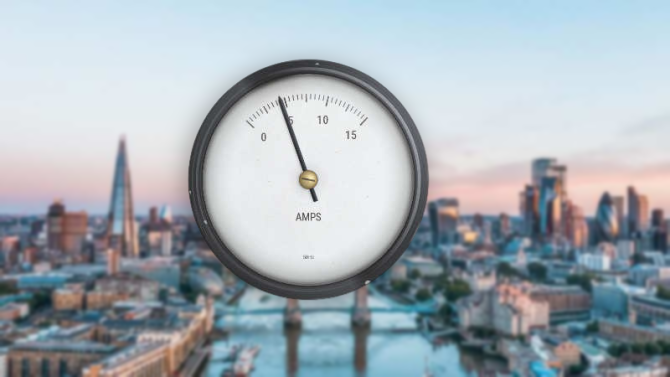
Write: 4.5 A
